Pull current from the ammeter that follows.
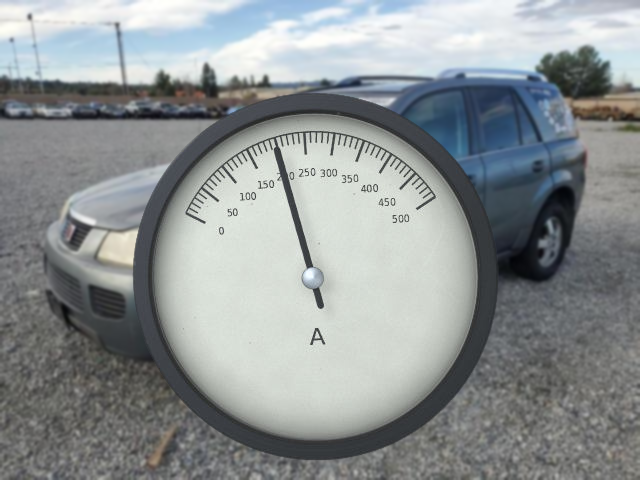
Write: 200 A
